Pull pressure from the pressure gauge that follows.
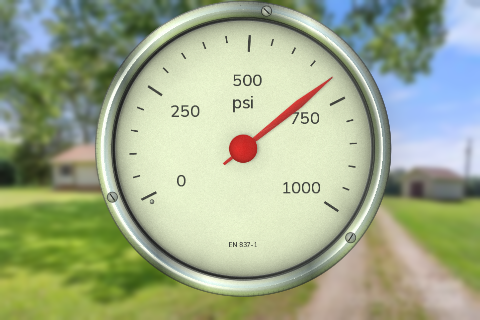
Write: 700 psi
